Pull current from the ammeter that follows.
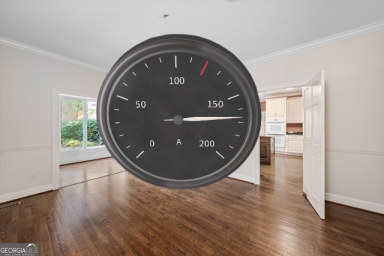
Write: 165 A
